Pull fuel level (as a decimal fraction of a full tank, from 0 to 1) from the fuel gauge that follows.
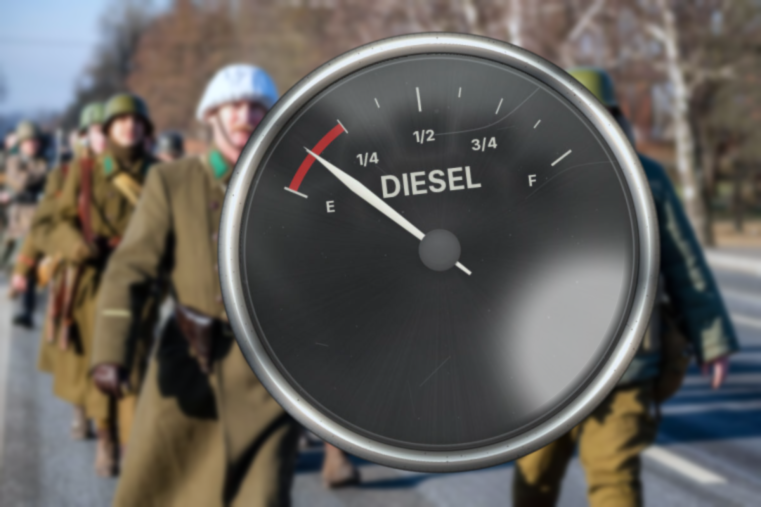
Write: 0.125
